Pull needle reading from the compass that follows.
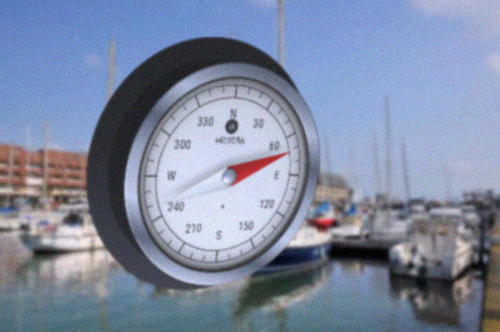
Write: 70 °
